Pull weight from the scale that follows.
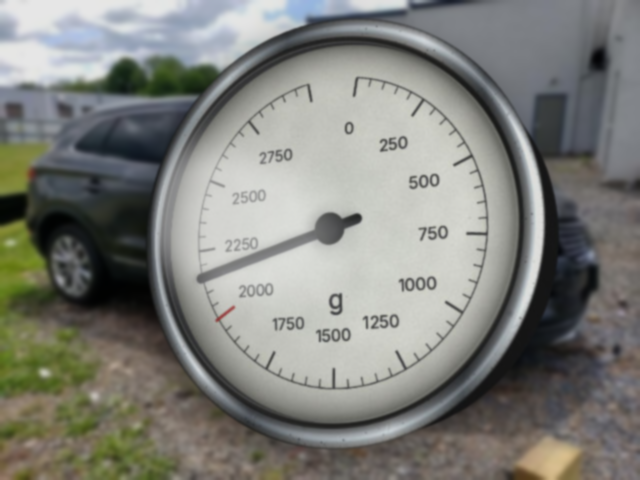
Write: 2150 g
